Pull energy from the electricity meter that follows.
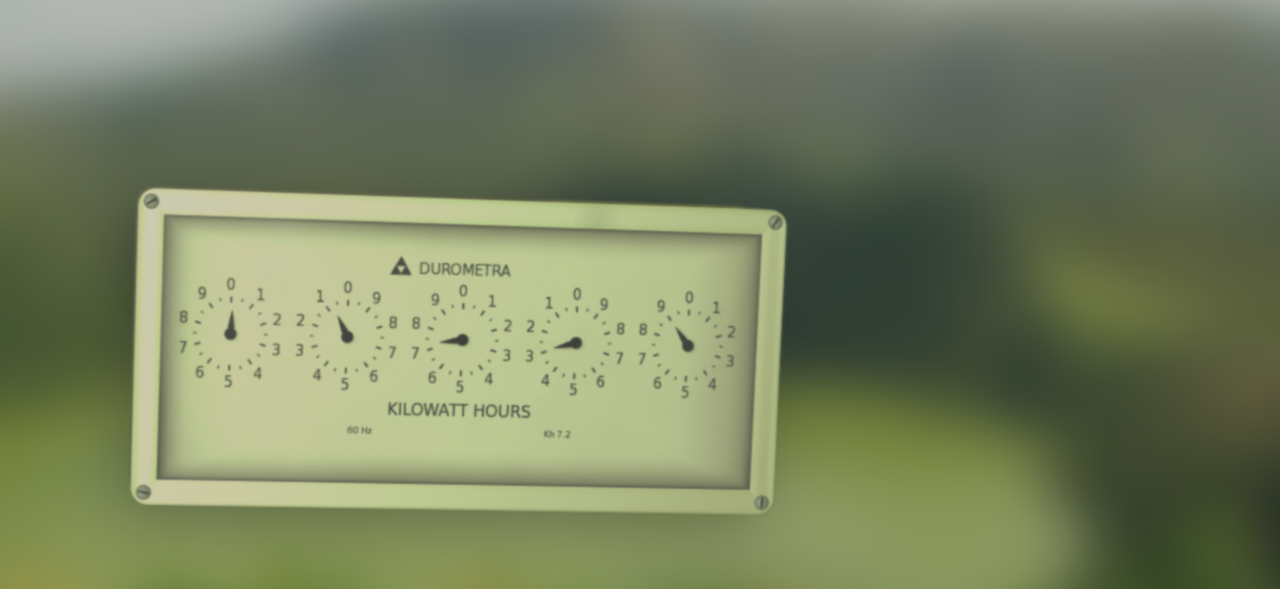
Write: 729 kWh
